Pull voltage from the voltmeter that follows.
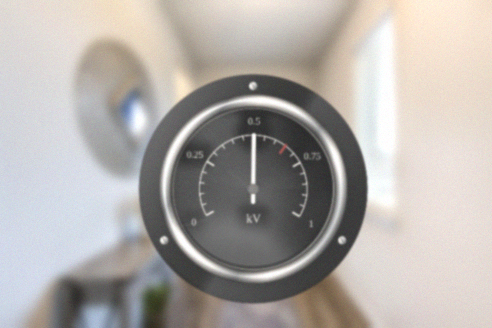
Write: 0.5 kV
